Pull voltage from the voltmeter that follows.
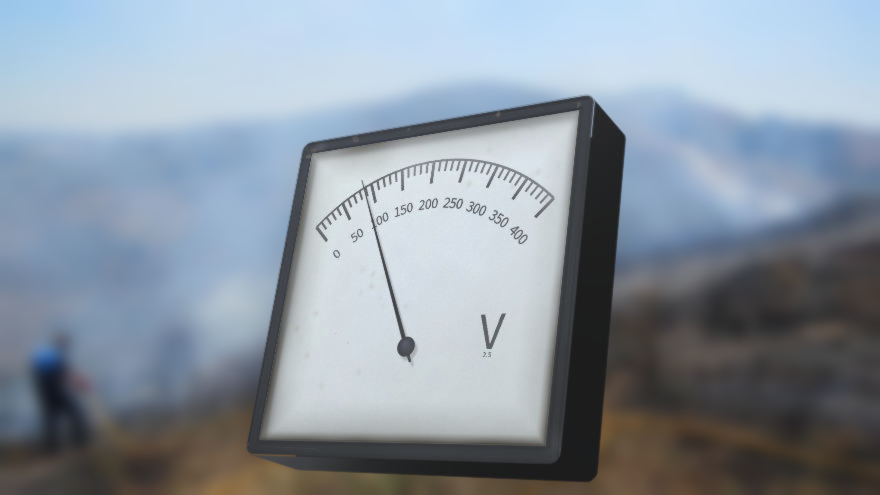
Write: 90 V
